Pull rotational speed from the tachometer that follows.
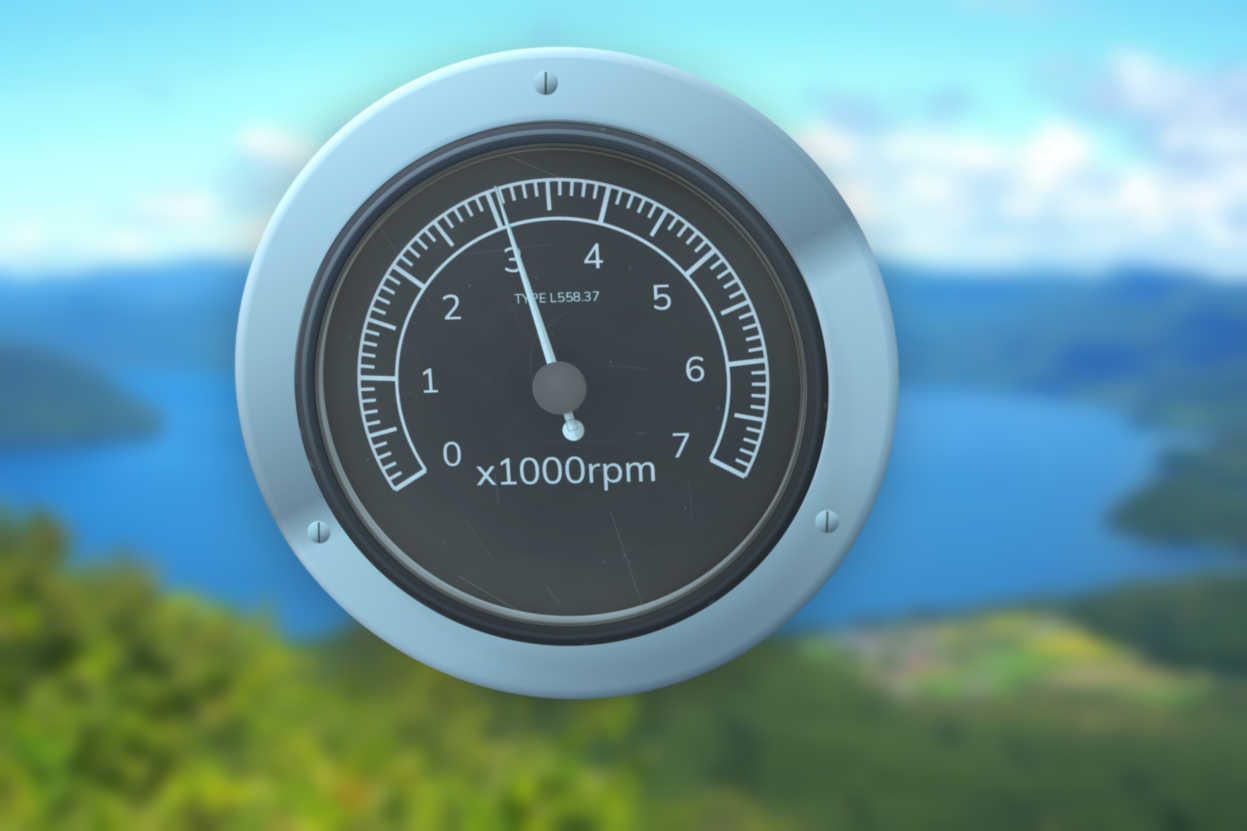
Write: 3100 rpm
